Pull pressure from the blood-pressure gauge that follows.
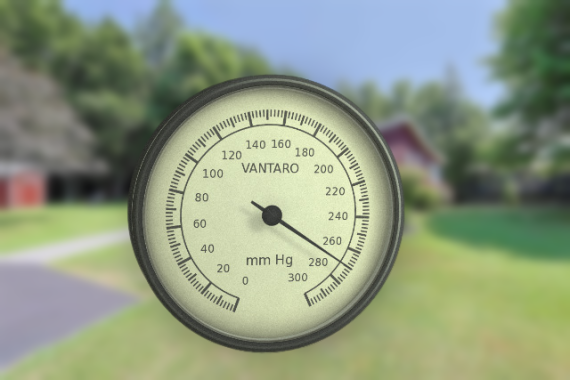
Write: 270 mmHg
